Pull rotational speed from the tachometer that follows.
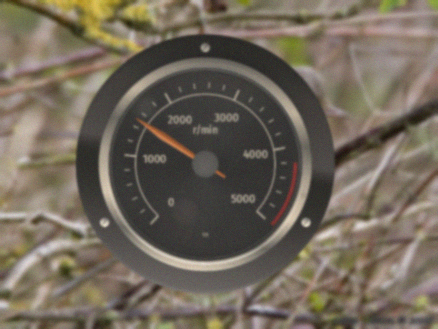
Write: 1500 rpm
